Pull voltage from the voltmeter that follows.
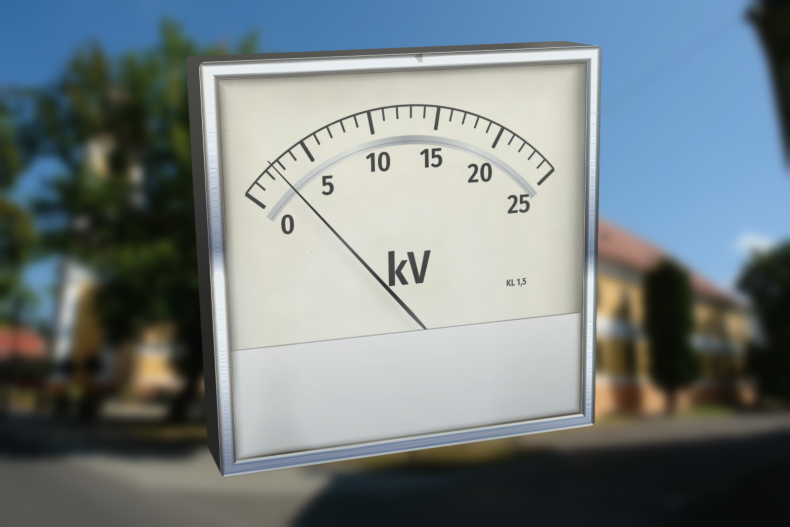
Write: 2.5 kV
